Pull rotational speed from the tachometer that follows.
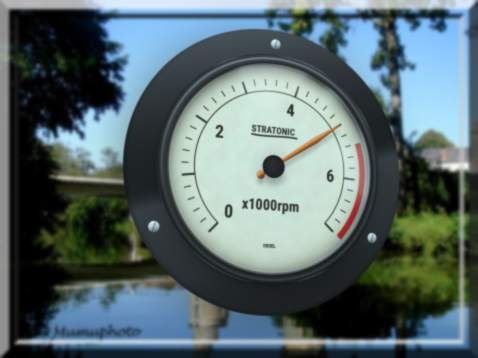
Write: 5000 rpm
